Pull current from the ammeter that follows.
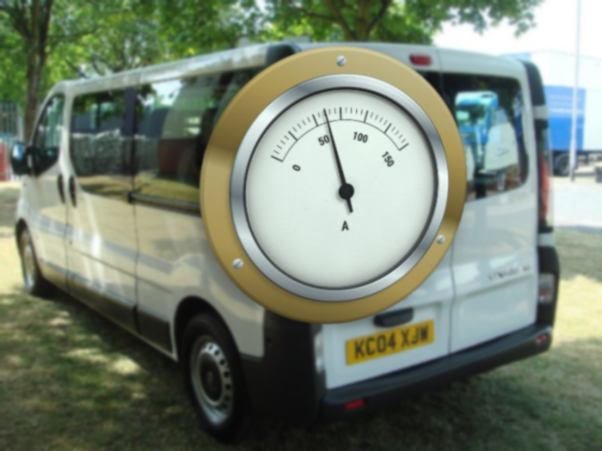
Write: 60 A
